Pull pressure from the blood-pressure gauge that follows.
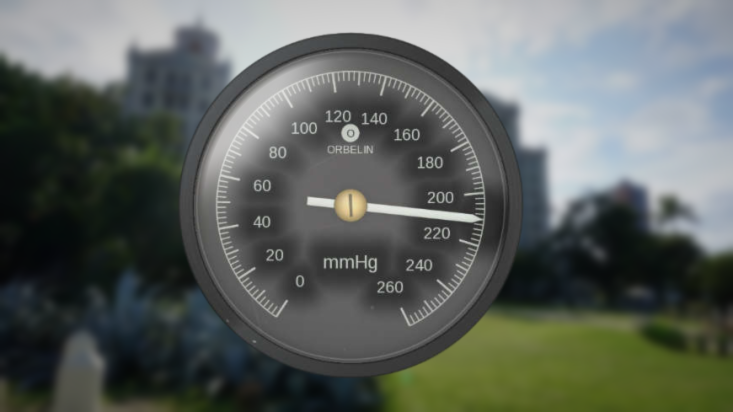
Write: 210 mmHg
